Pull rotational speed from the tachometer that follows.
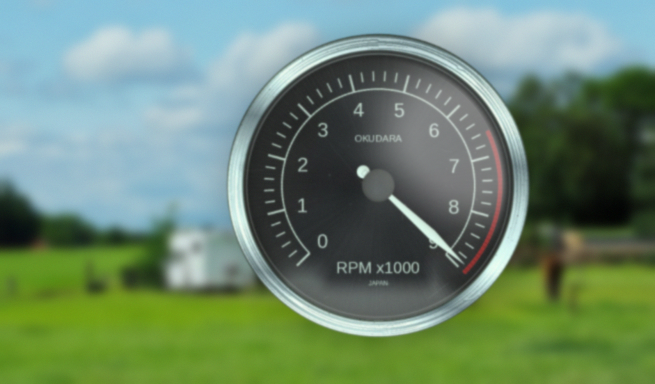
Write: 8900 rpm
